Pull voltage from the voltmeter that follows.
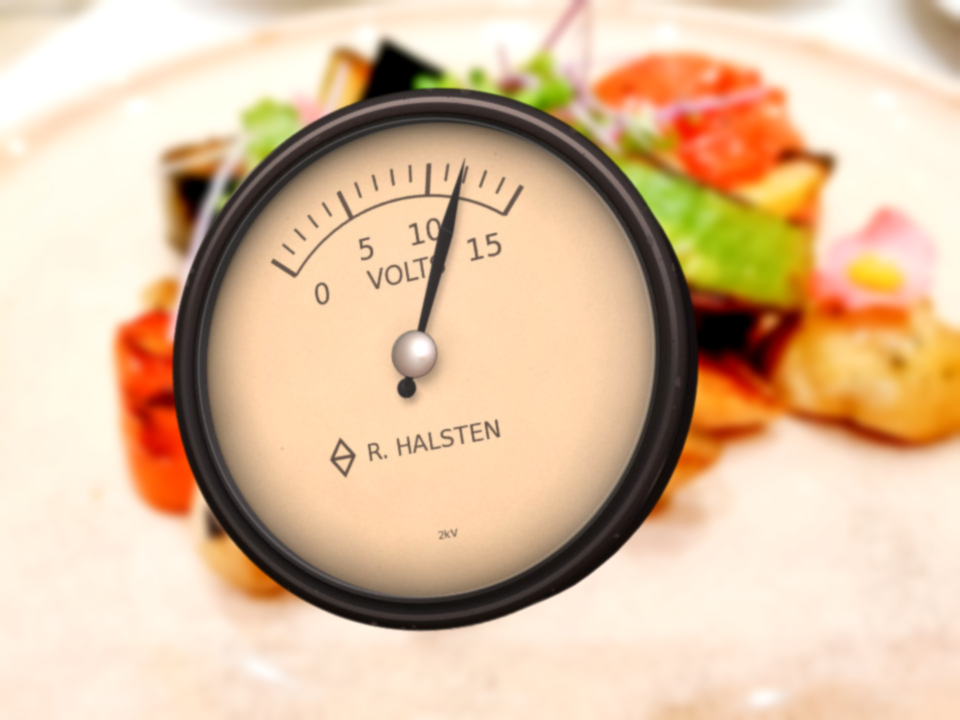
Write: 12 V
